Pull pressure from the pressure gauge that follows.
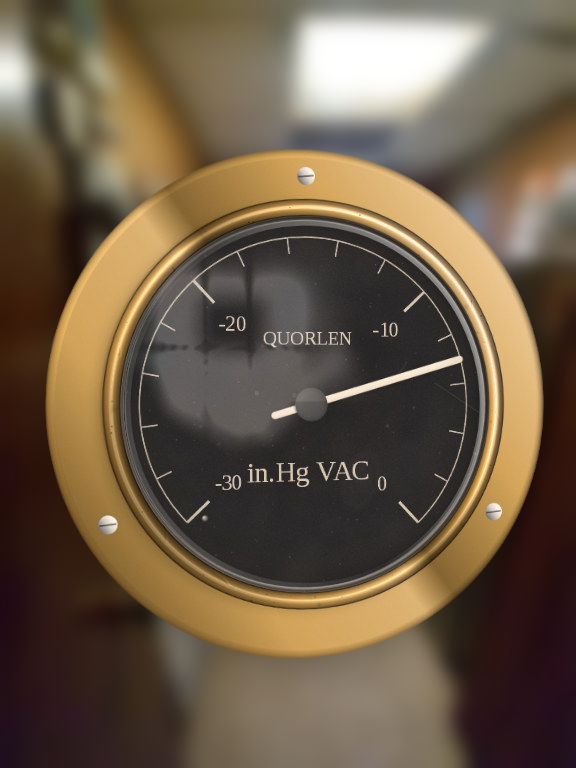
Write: -7 inHg
